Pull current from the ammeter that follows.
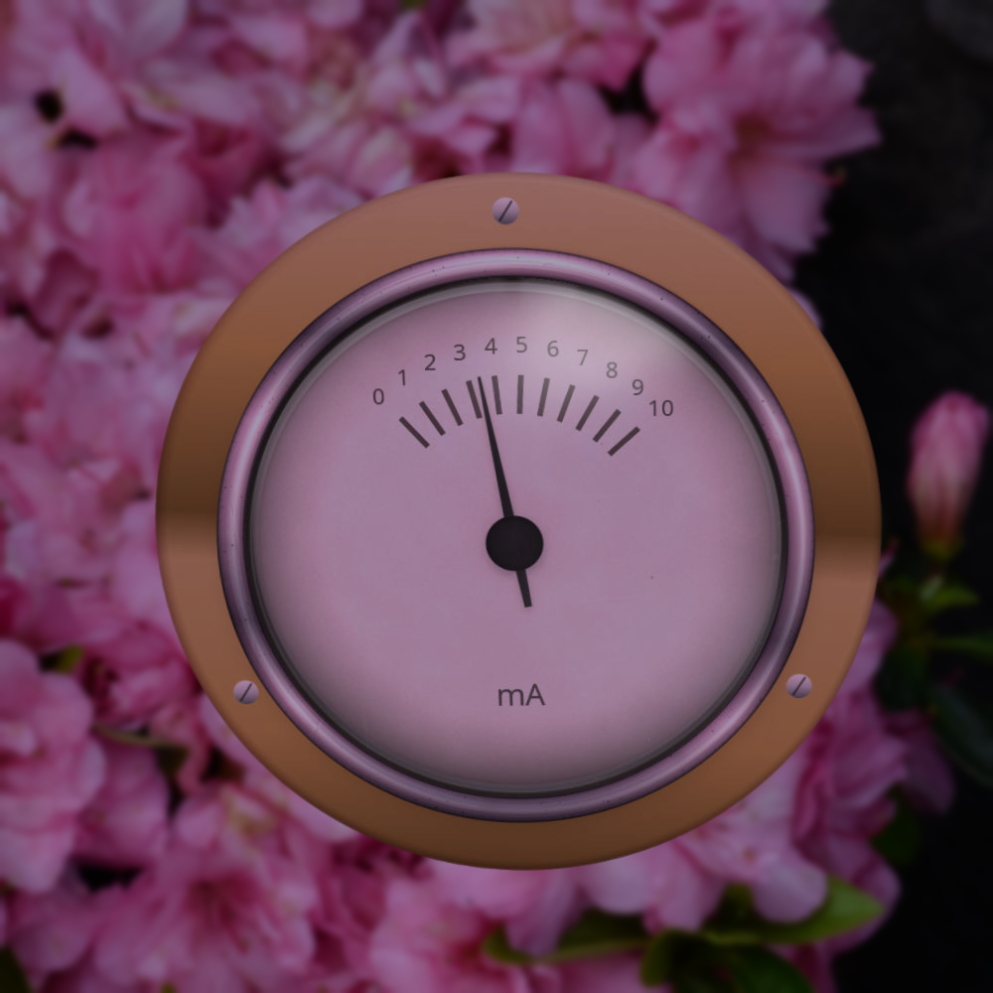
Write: 3.5 mA
